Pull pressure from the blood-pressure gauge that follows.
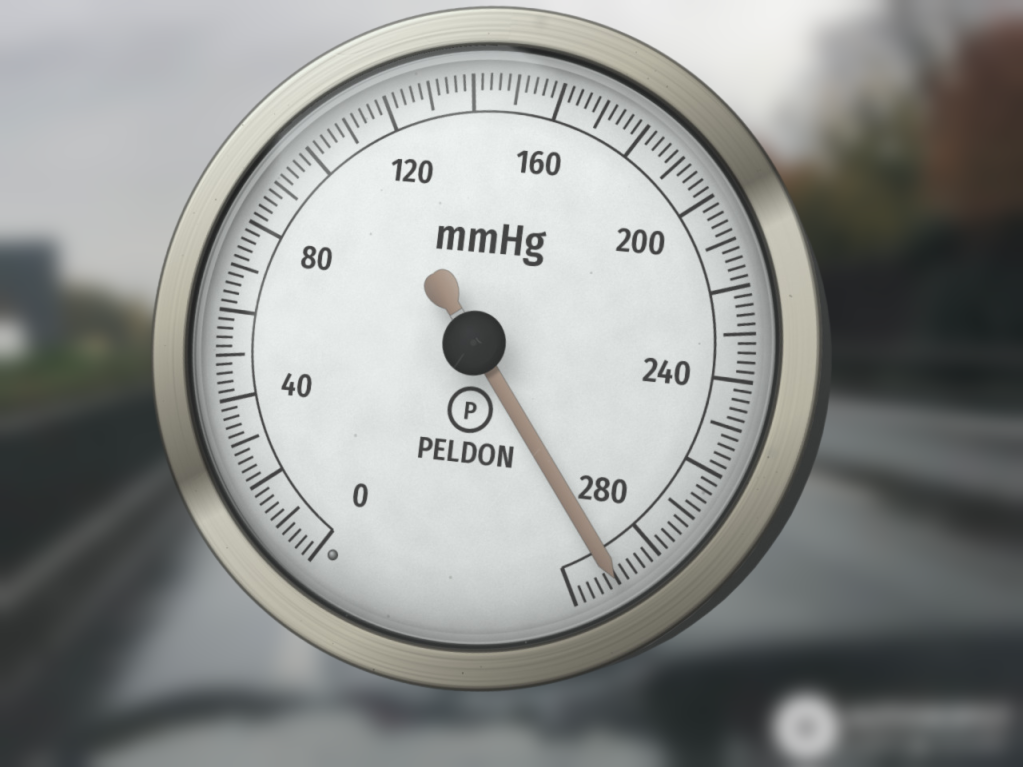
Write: 290 mmHg
